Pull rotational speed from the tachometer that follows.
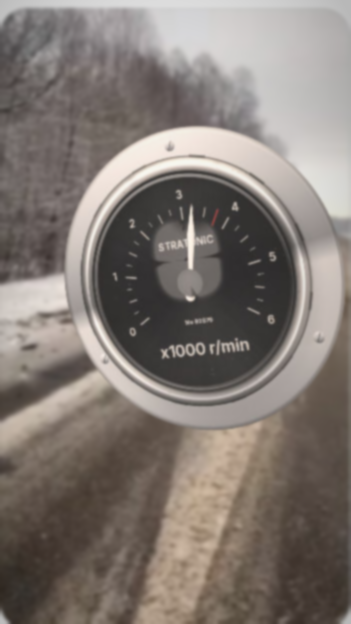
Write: 3250 rpm
